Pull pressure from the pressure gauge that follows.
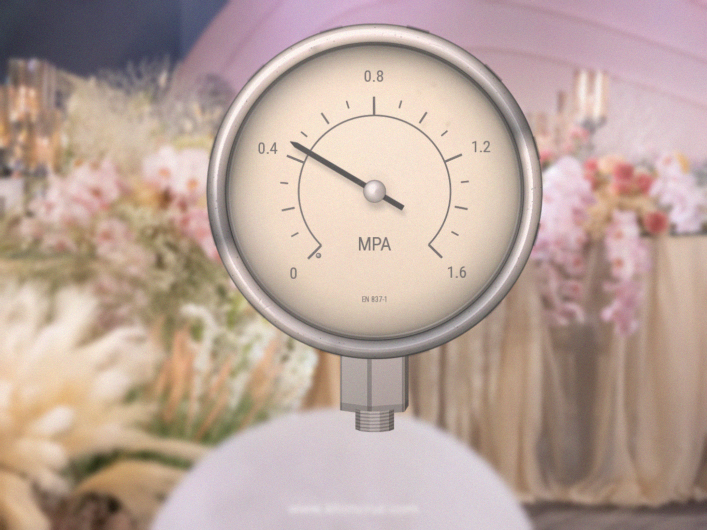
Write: 0.45 MPa
